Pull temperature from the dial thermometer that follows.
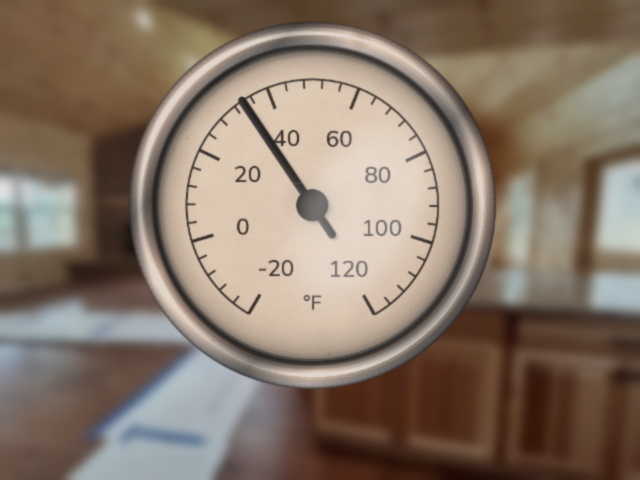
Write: 34 °F
